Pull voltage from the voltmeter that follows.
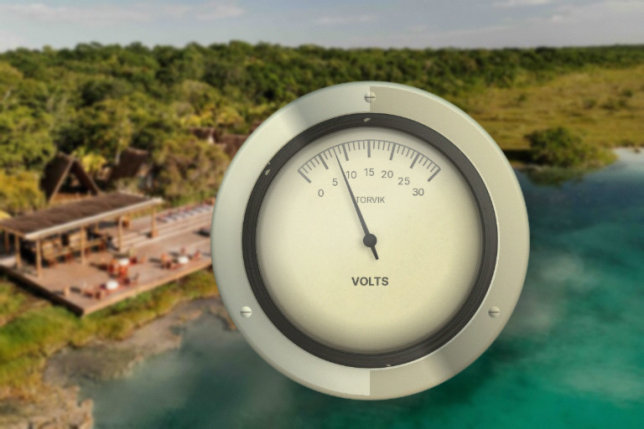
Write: 8 V
